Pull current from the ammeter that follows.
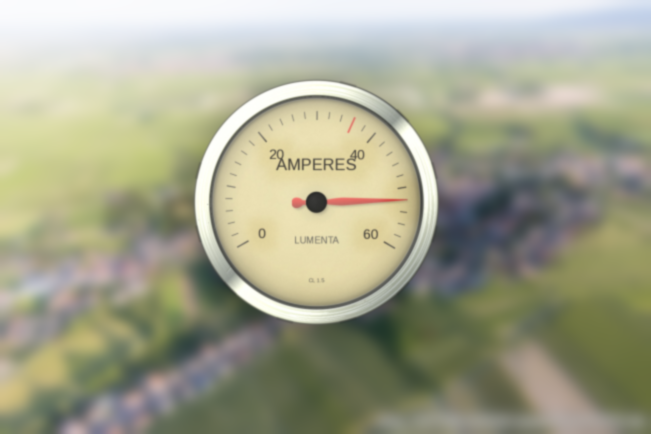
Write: 52 A
